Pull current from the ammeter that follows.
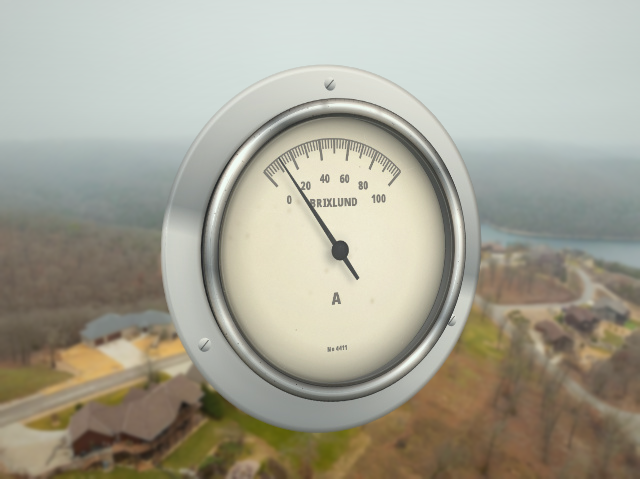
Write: 10 A
